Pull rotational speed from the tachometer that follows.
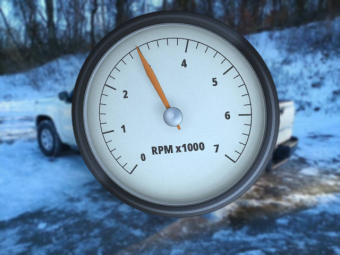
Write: 3000 rpm
